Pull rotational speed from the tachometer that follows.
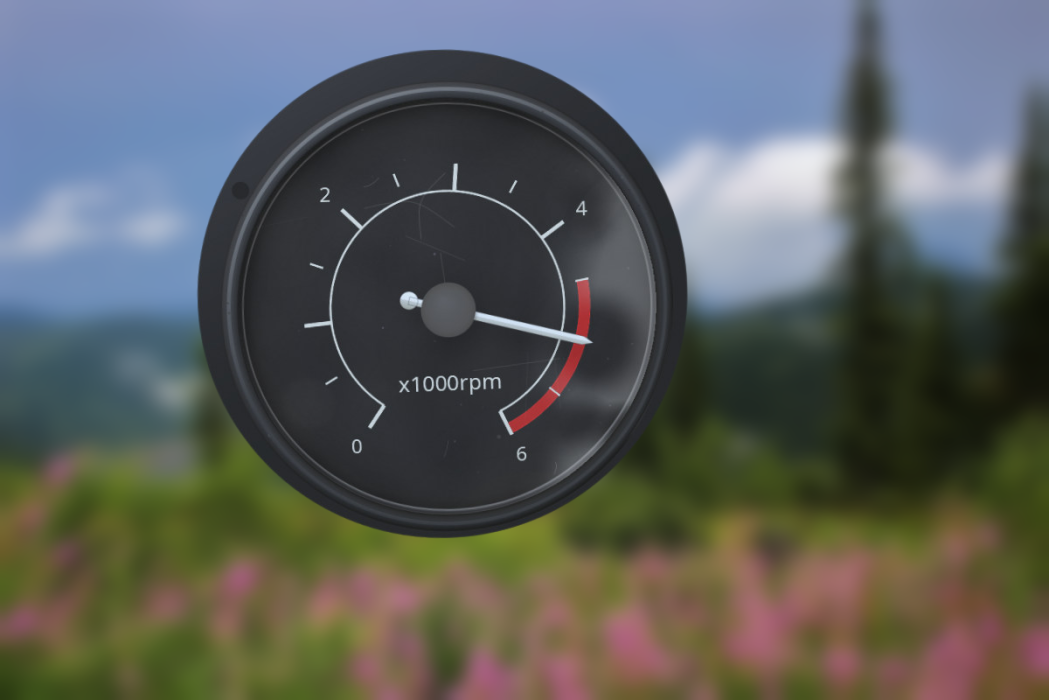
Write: 5000 rpm
